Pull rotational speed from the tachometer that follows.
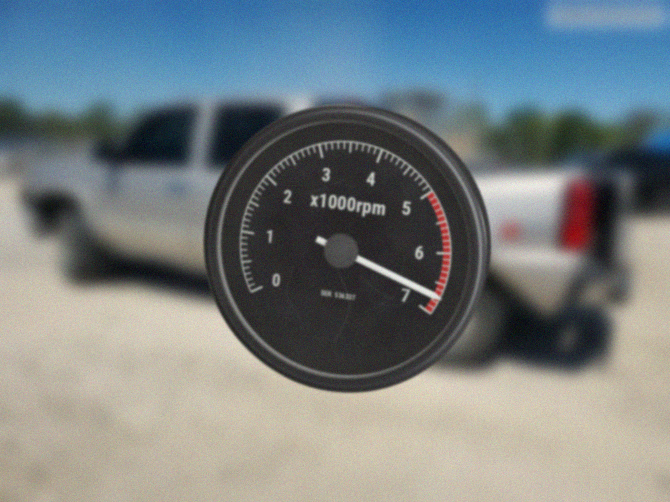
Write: 6700 rpm
